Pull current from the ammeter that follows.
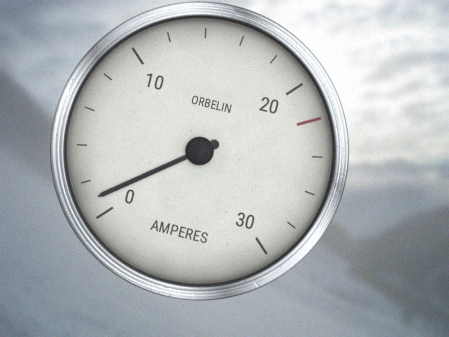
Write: 1 A
